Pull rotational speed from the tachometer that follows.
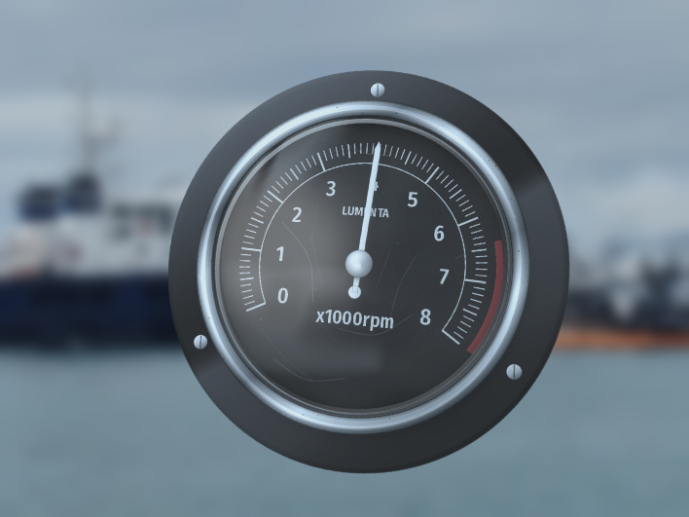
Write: 4000 rpm
